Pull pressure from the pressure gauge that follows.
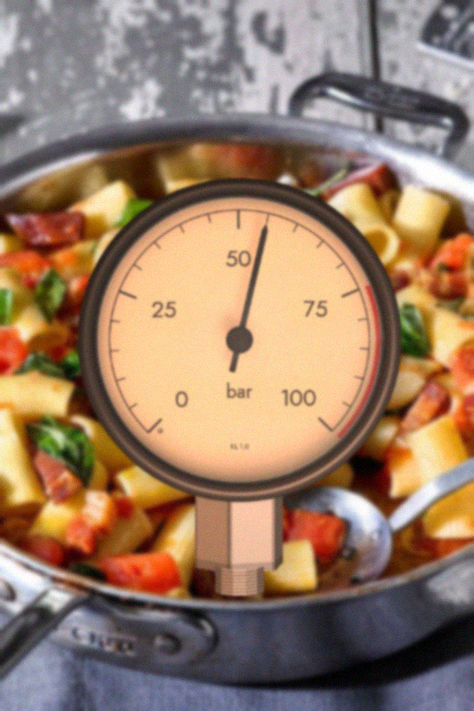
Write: 55 bar
